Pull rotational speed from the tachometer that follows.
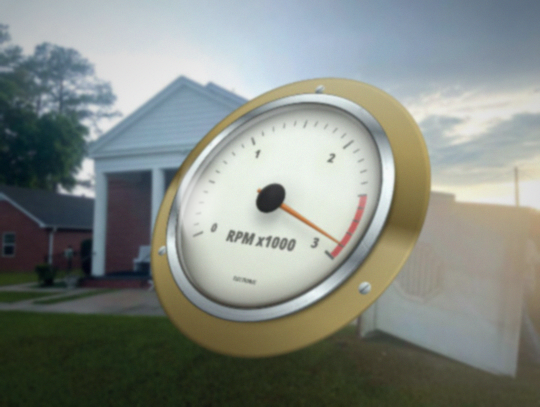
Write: 2900 rpm
